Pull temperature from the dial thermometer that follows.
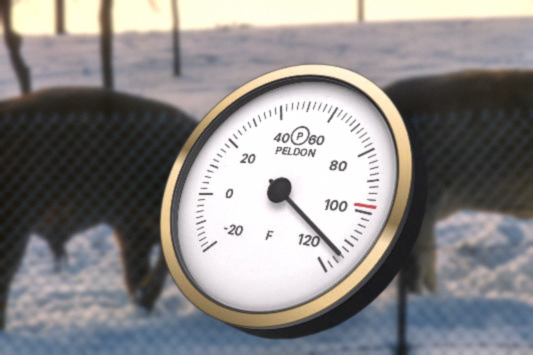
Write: 114 °F
